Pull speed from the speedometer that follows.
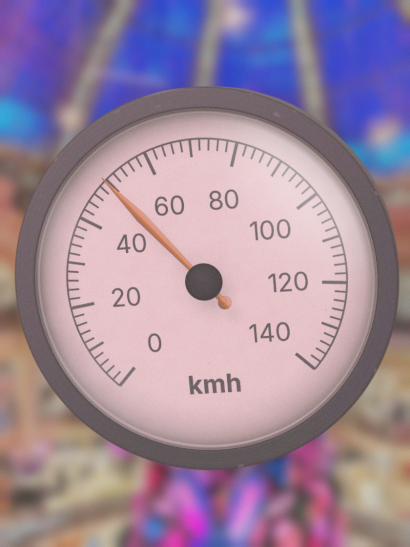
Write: 50 km/h
